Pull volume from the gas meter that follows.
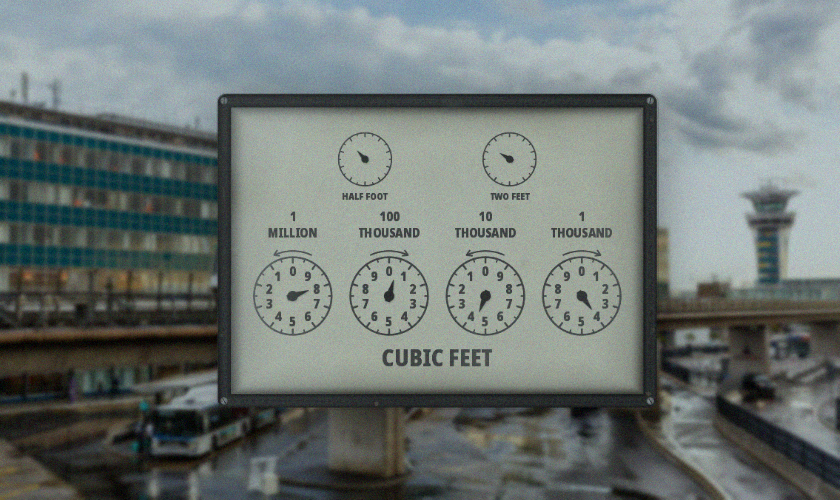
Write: 804400 ft³
